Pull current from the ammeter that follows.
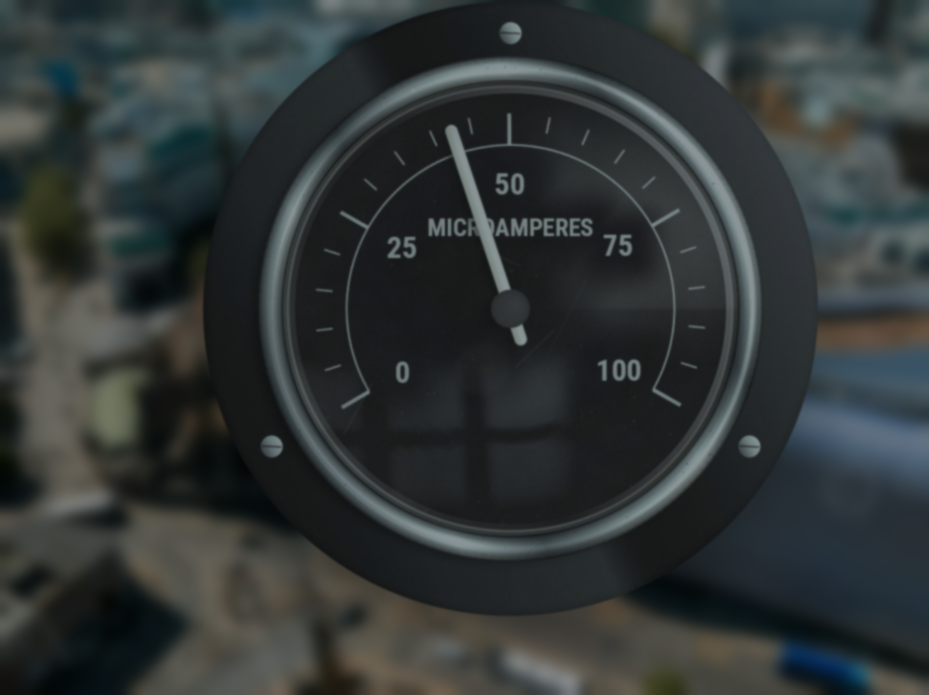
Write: 42.5 µA
